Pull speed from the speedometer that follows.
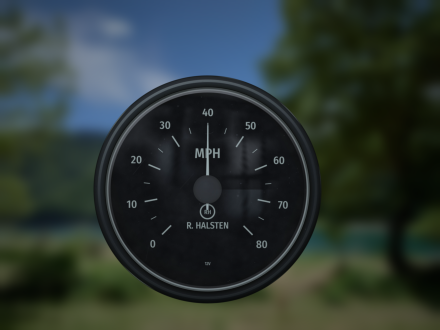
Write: 40 mph
